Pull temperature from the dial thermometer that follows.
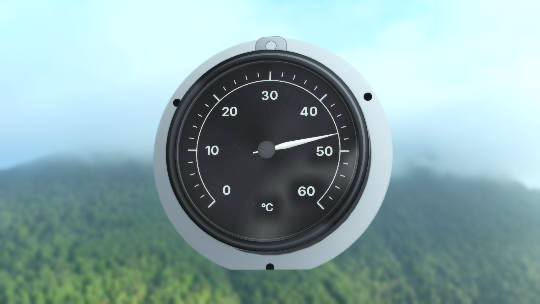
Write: 47 °C
